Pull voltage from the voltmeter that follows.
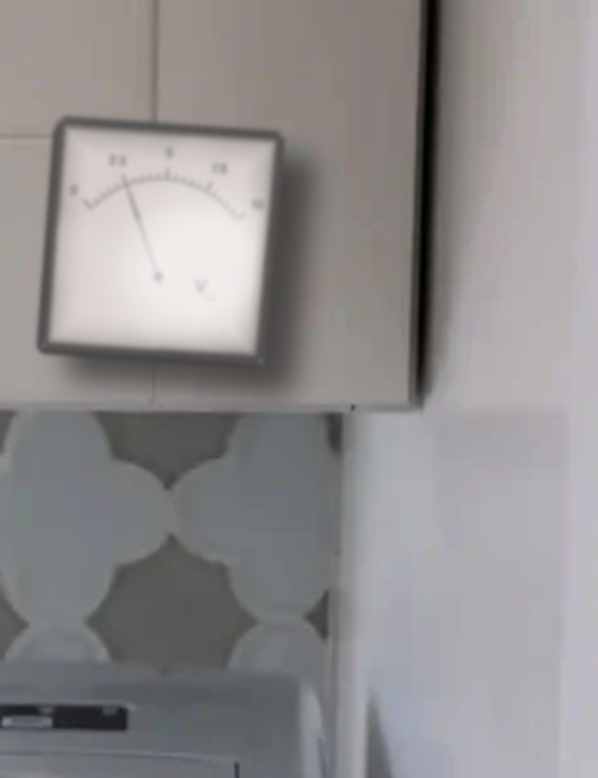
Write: 2.5 V
